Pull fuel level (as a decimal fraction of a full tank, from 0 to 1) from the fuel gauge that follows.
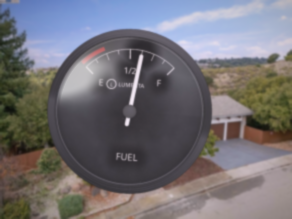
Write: 0.625
